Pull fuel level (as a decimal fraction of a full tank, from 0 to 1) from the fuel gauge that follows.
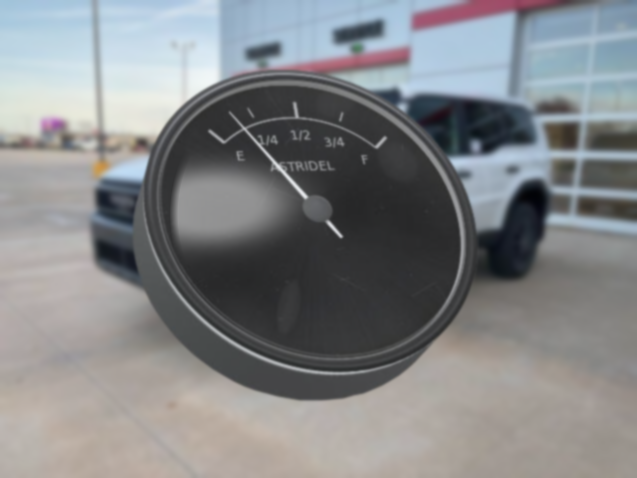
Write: 0.125
